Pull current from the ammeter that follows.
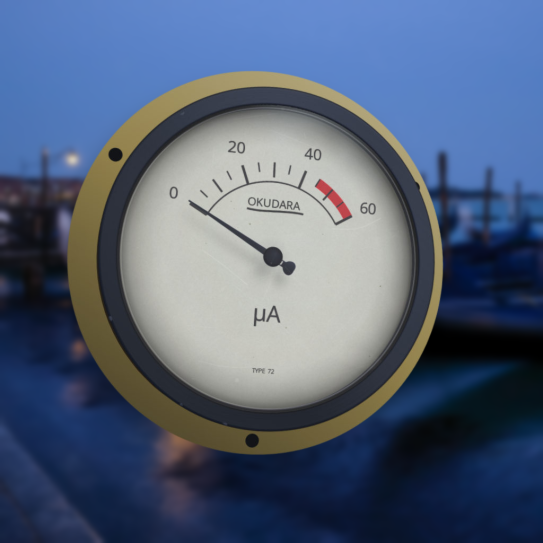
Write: 0 µA
